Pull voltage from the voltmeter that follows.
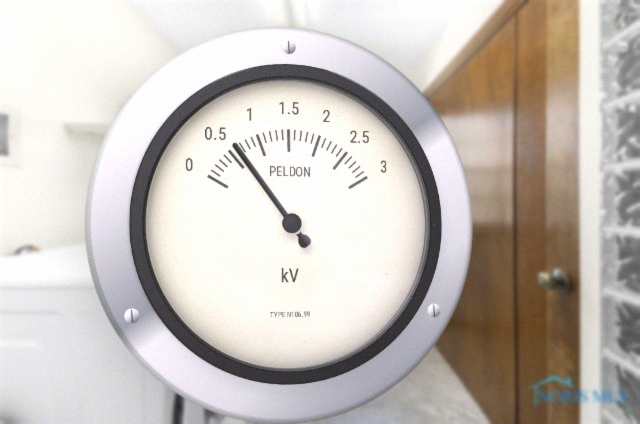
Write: 0.6 kV
